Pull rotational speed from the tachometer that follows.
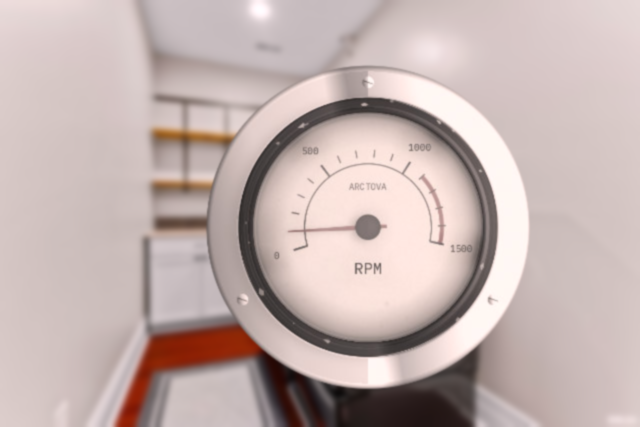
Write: 100 rpm
